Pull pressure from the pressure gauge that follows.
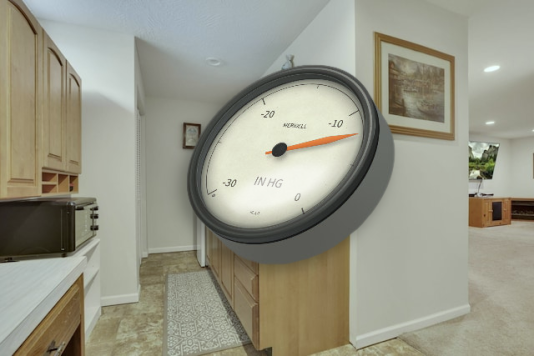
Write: -7.5 inHg
